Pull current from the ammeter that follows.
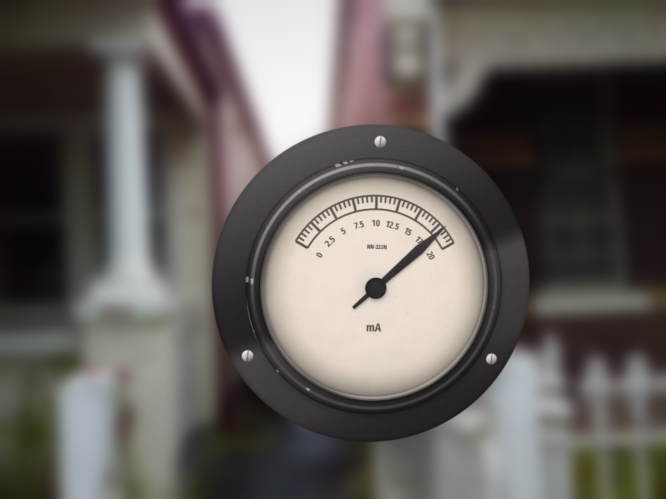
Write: 18 mA
